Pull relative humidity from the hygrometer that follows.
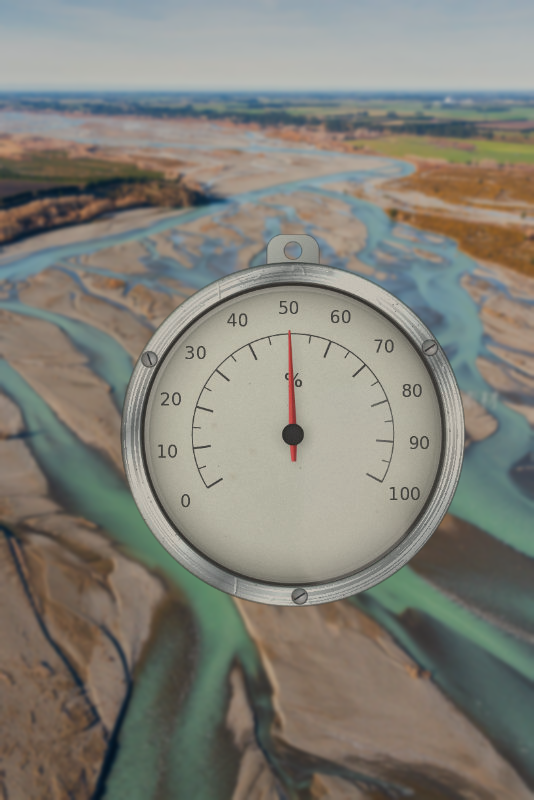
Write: 50 %
